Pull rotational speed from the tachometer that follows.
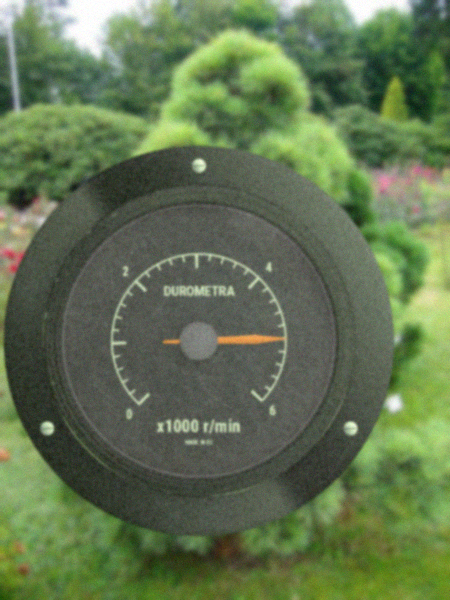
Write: 5000 rpm
